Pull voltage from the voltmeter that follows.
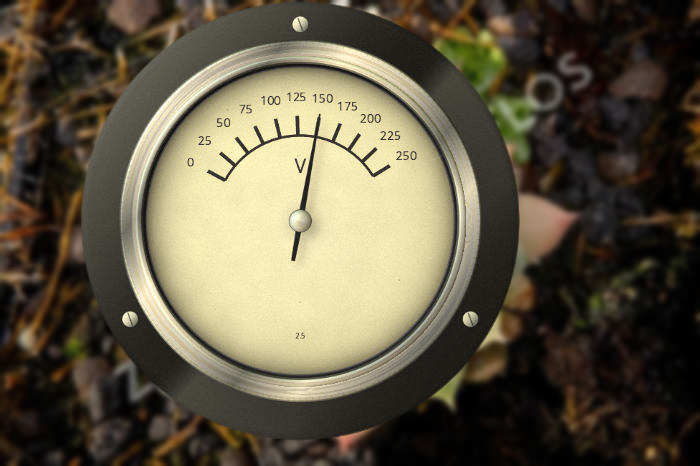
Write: 150 V
